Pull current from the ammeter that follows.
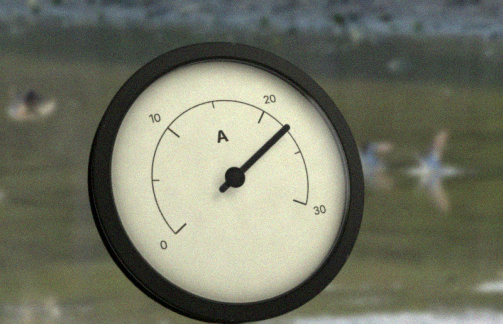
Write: 22.5 A
